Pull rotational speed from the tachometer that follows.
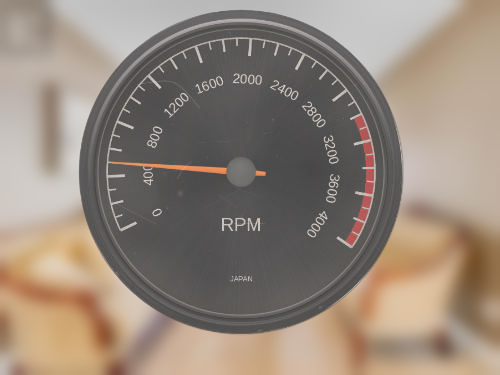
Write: 500 rpm
